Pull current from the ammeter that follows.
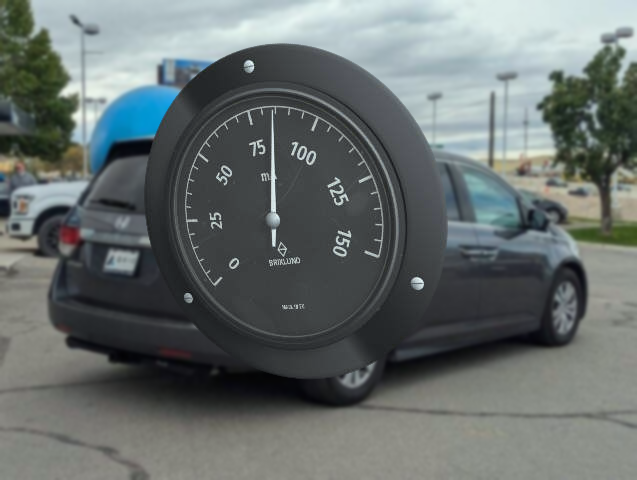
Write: 85 mA
